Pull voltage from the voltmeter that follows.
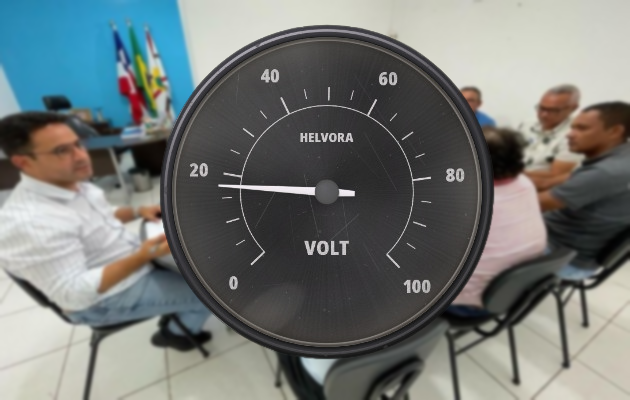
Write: 17.5 V
